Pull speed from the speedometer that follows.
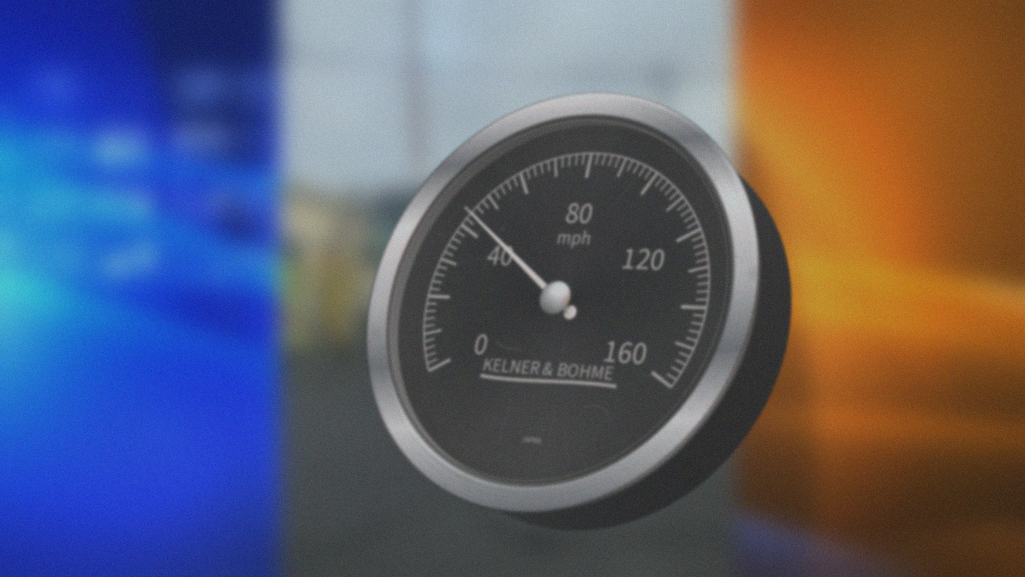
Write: 44 mph
